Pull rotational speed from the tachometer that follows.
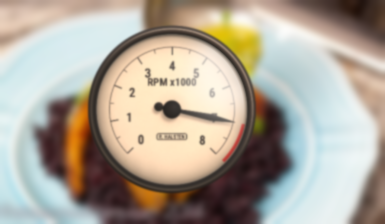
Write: 7000 rpm
